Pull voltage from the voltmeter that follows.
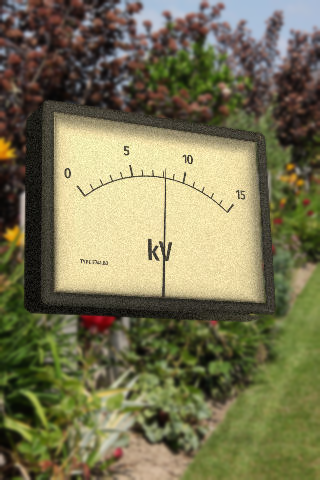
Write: 8 kV
